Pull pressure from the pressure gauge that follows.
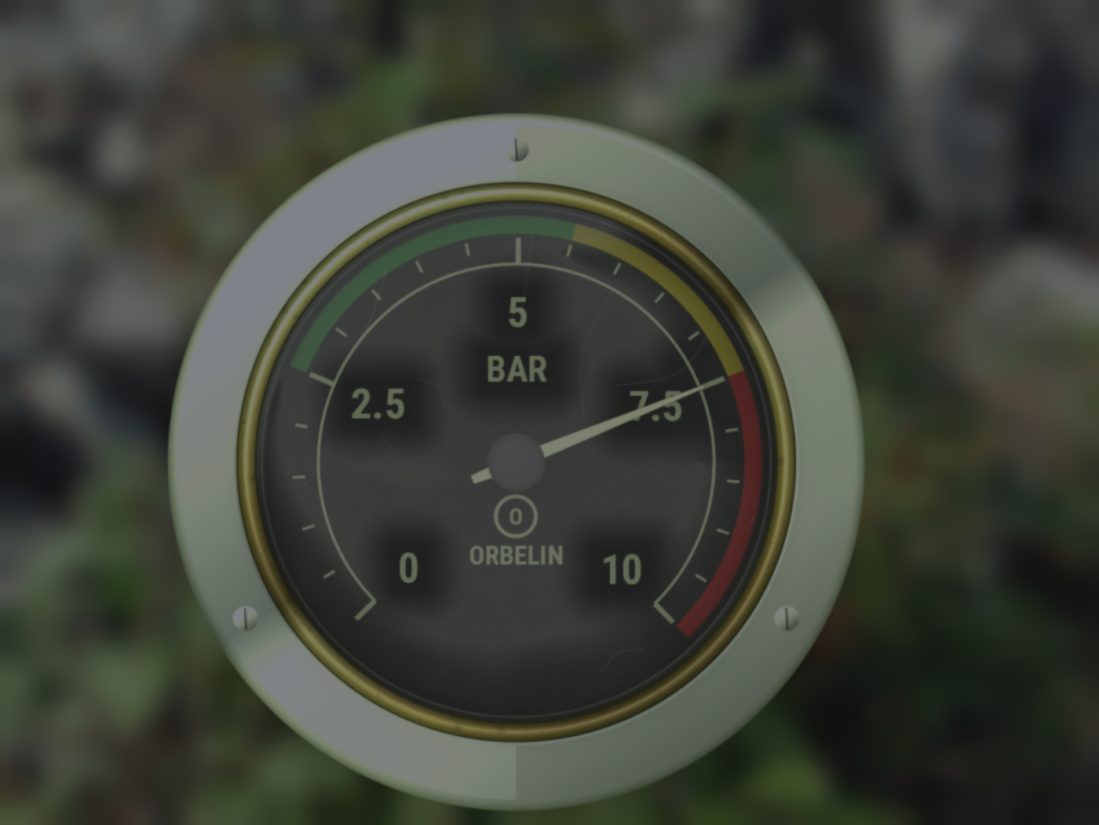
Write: 7.5 bar
